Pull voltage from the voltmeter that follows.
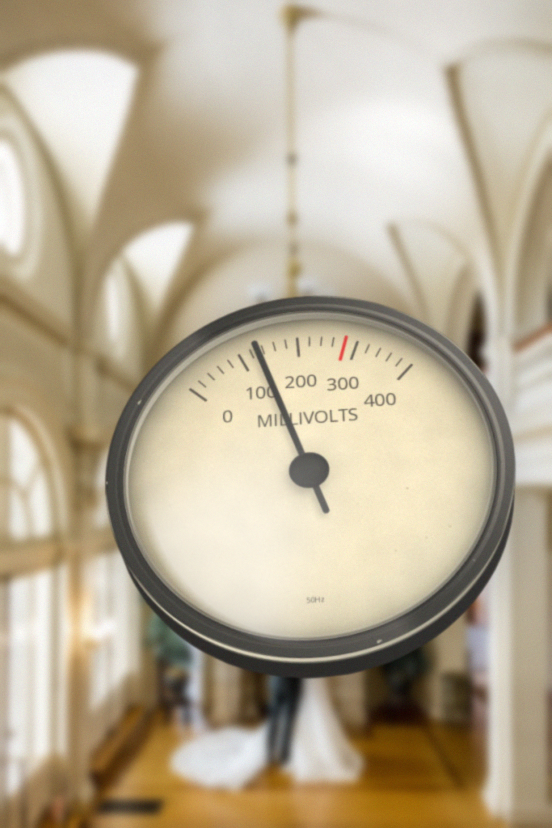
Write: 130 mV
